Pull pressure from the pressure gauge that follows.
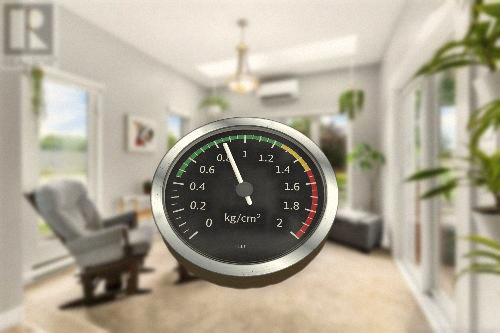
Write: 0.85 kg/cm²
